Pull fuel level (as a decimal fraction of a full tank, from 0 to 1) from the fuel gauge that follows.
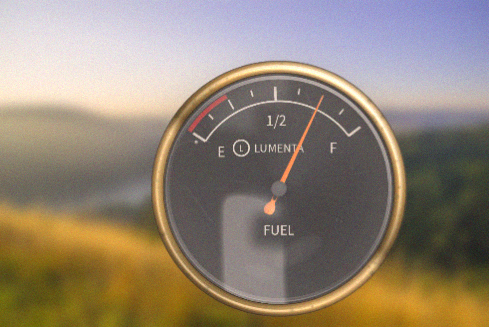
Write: 0.75
